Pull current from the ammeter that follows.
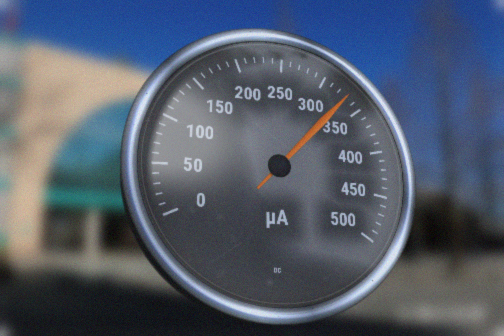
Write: 330 µA
